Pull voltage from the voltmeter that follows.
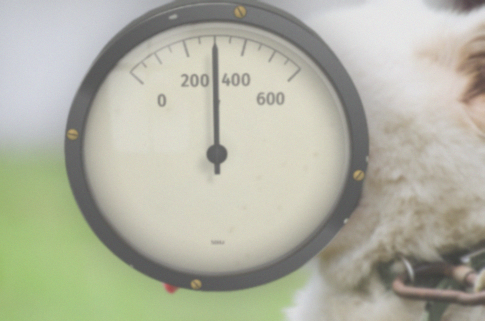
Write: 300 V
